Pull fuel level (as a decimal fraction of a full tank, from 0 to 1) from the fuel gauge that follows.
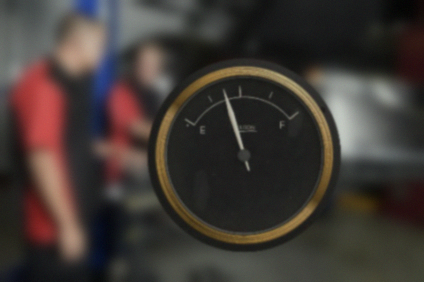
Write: 0.375
